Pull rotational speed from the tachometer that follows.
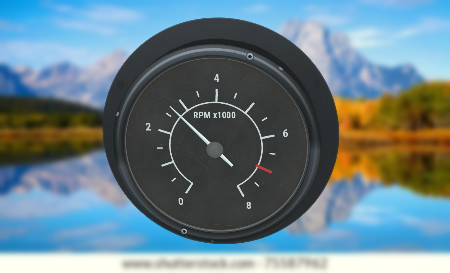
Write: 2750 rpm
